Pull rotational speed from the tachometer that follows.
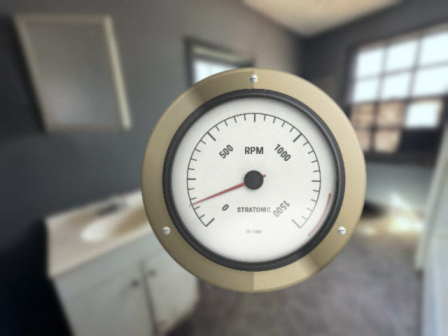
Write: 125 rpm
